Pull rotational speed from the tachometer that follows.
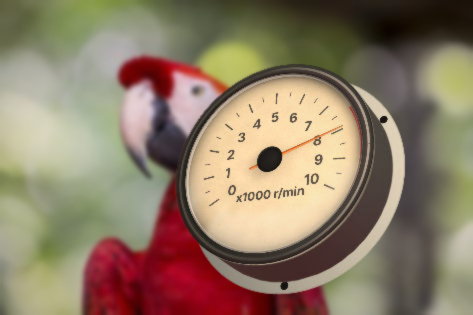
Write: 8000 rpm
